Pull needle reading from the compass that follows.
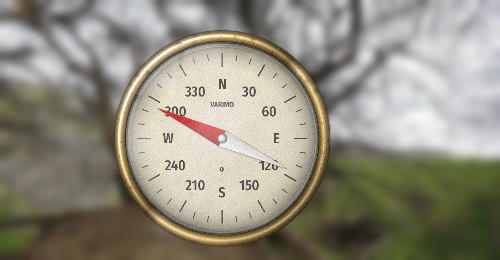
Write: 295 °
